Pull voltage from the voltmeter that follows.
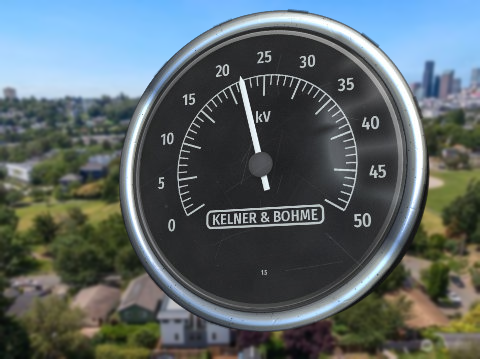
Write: 22 kV
